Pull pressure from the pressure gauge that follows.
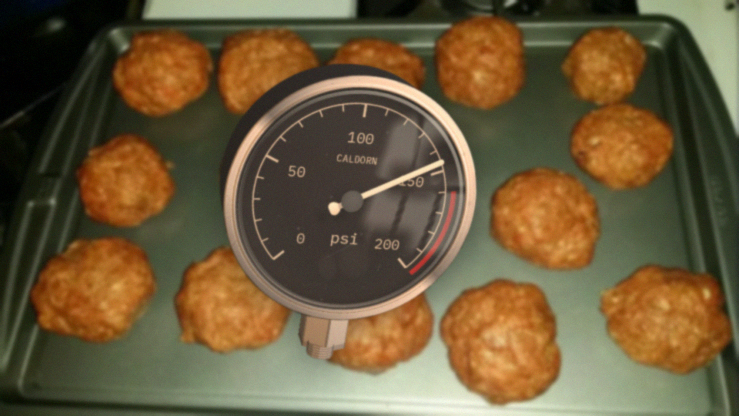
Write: 145 psi
